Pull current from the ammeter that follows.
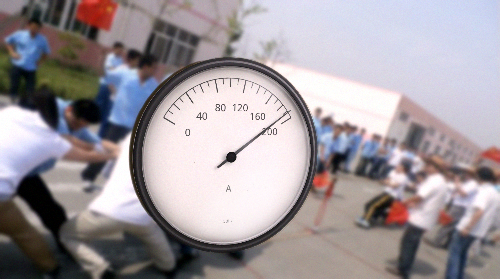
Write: 190 A
